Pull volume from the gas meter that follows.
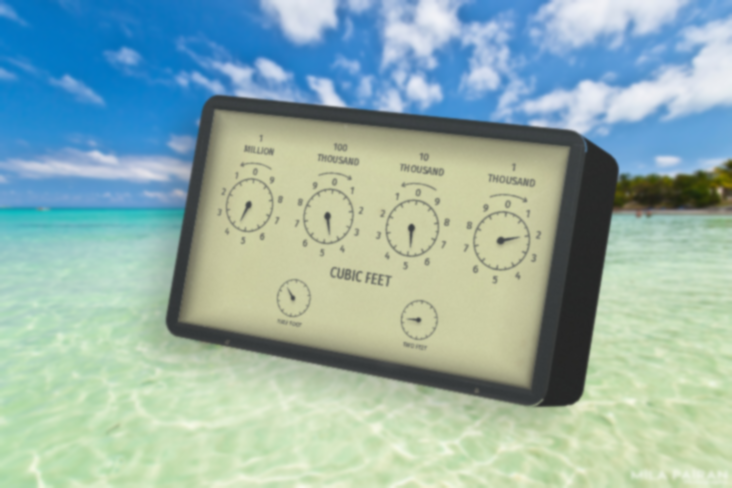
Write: 445200 ft³
